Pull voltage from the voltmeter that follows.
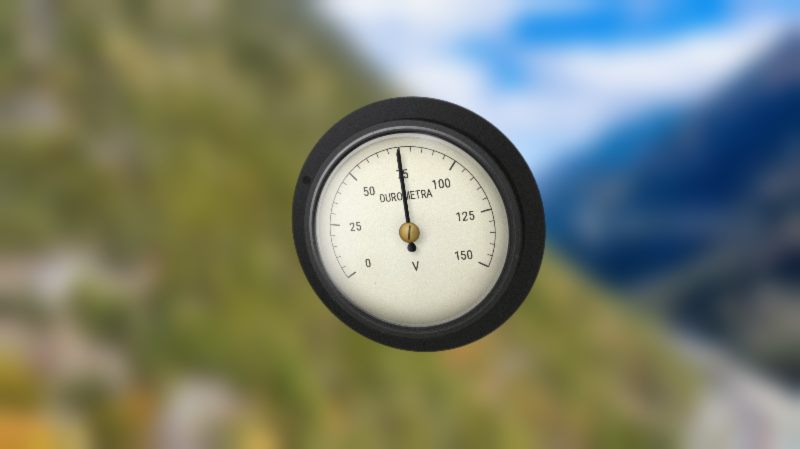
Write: 75 V
